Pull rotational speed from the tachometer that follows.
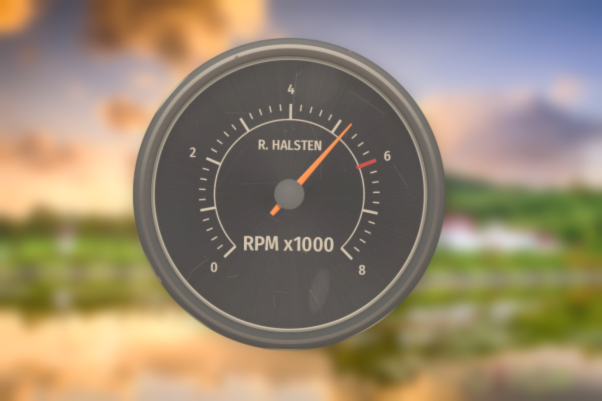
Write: 5200 rpm
